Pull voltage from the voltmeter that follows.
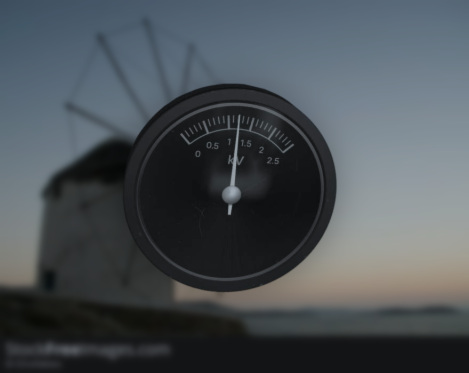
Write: 1.2 kV
